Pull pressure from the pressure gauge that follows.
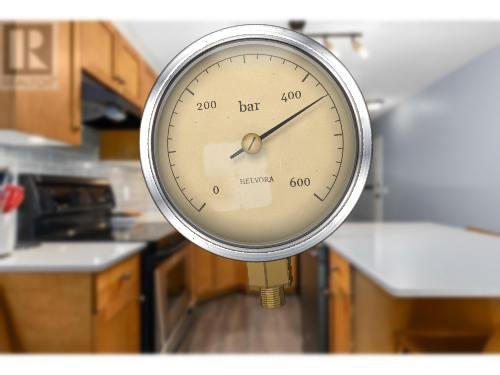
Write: 440 bar
